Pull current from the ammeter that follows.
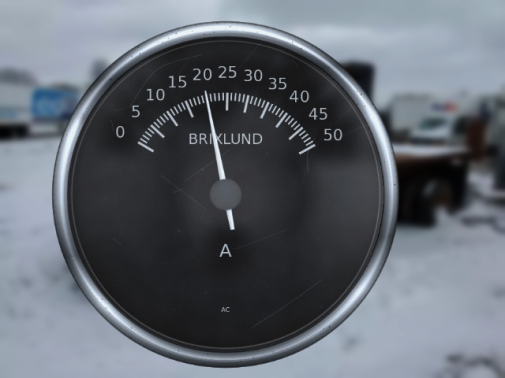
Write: 20 A
